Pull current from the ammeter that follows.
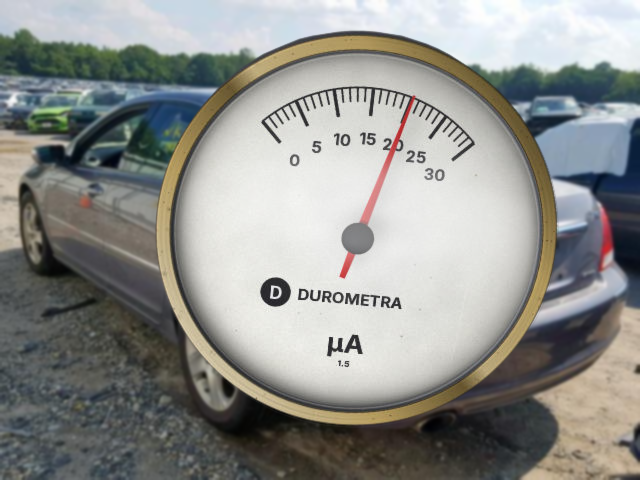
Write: 20 µA
